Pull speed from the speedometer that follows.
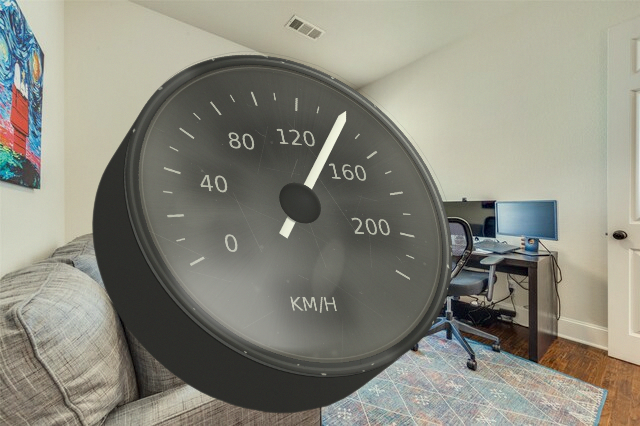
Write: 140 km/h
